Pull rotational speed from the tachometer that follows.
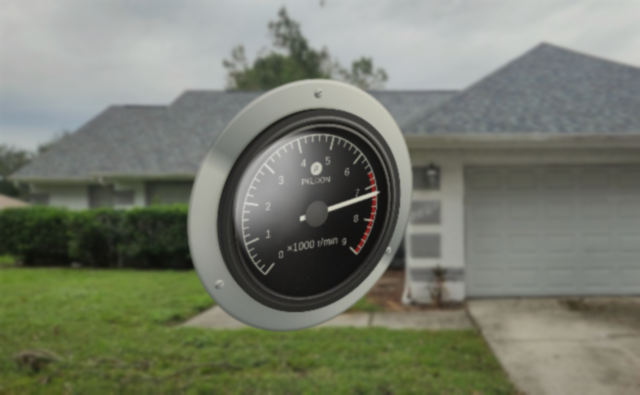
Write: 7200 rpm
